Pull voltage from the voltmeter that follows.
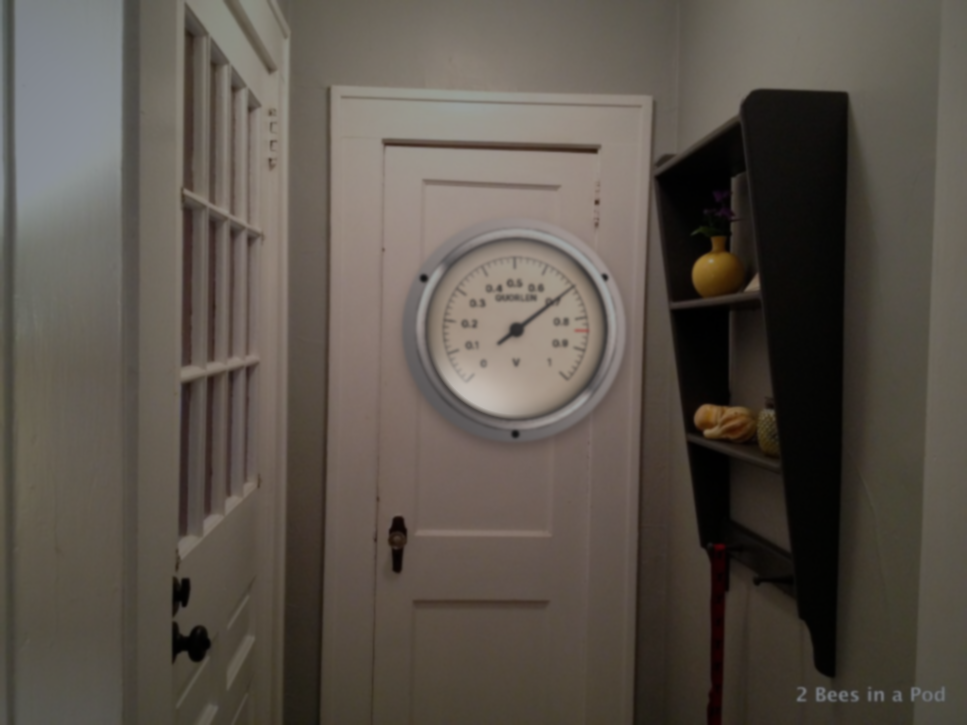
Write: 0.7 V
